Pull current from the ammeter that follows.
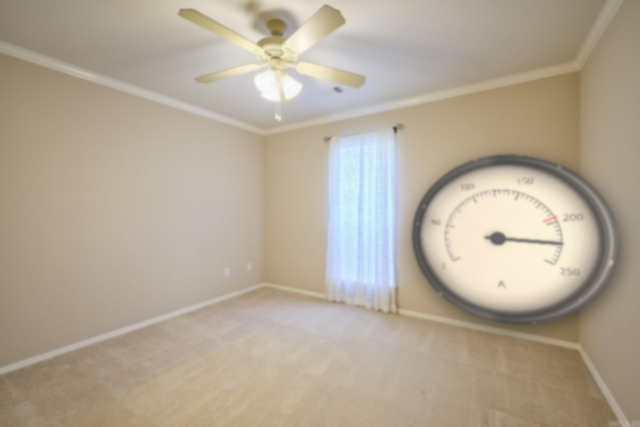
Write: 225 A
